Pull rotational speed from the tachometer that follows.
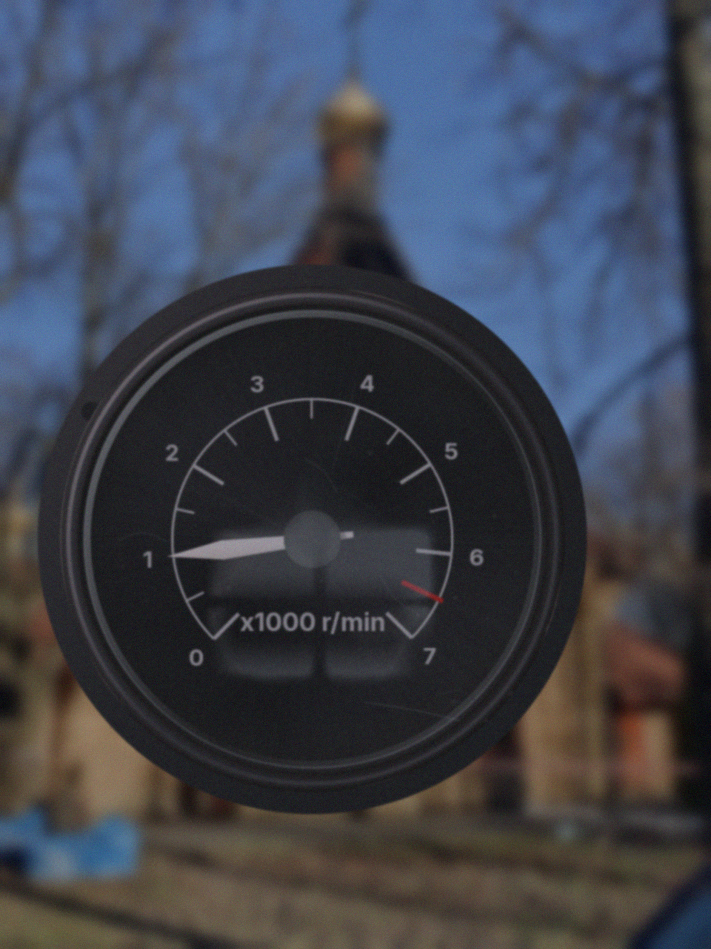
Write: 1000 rpm
